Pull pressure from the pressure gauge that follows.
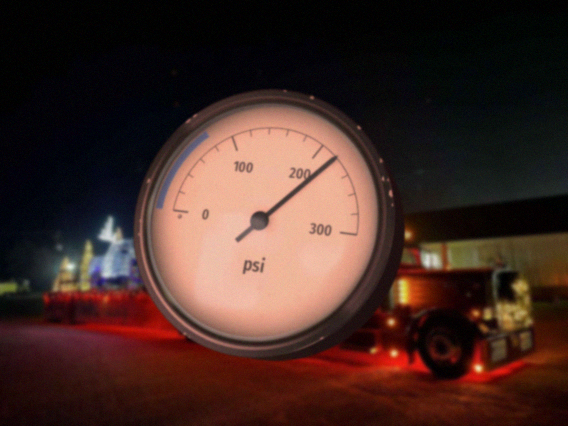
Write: 220 psi
